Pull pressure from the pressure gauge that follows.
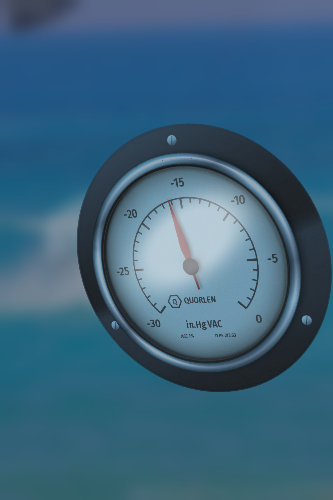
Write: -16 inHg
